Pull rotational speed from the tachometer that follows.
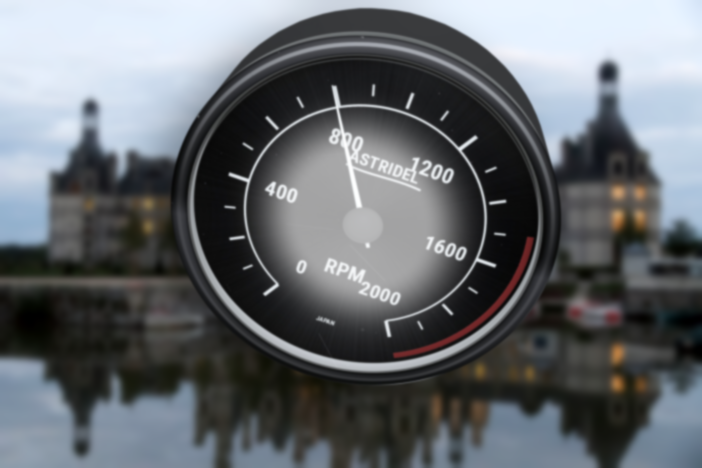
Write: 800 rpm
